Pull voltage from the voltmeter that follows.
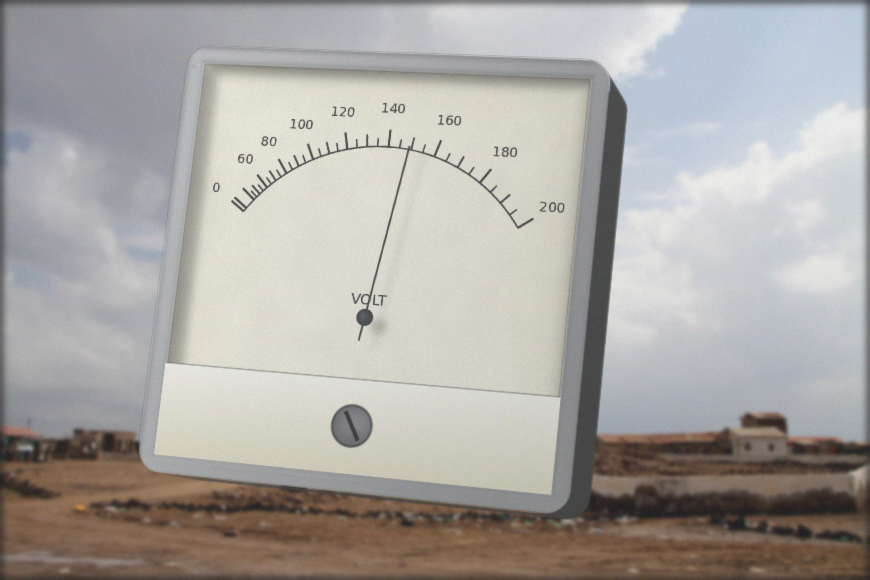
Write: 150 V
